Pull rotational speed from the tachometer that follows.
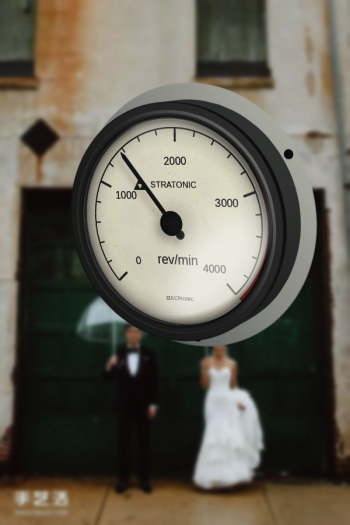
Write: 1400 rpm
